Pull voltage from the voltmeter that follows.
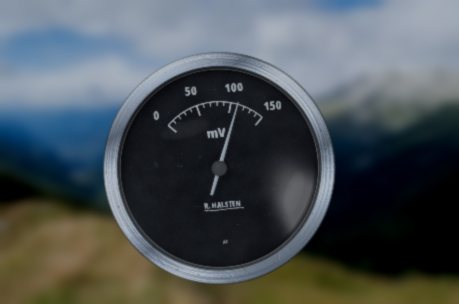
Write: 110 mV
